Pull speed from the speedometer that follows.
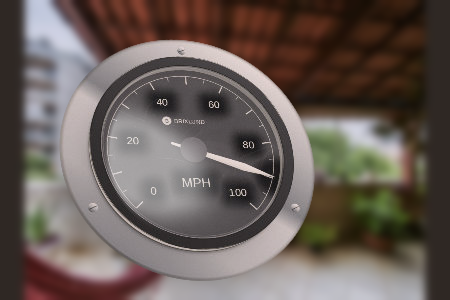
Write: 90 mph
